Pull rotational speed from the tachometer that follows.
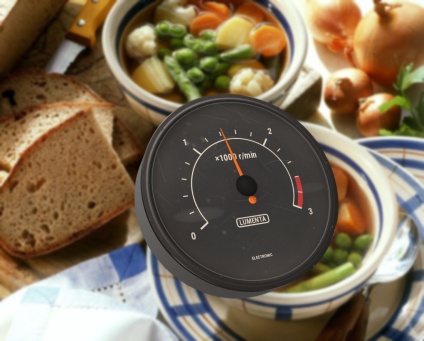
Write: 1400 rpm
